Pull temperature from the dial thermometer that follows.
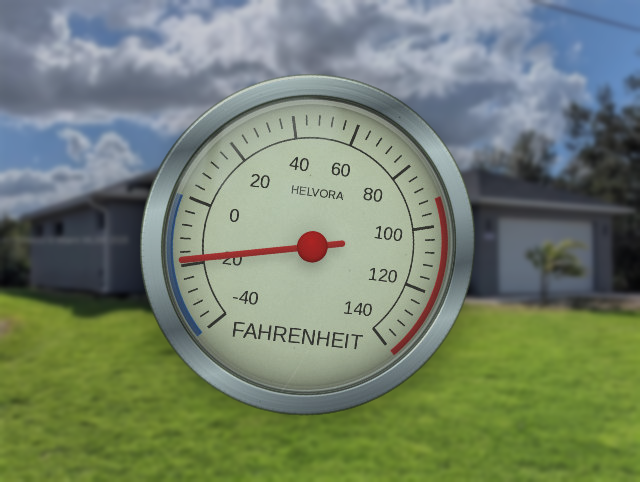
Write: -18 °F
